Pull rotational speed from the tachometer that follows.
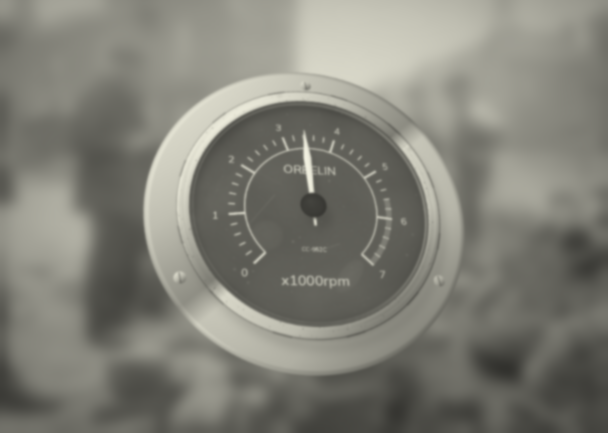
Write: 3400 rpm
